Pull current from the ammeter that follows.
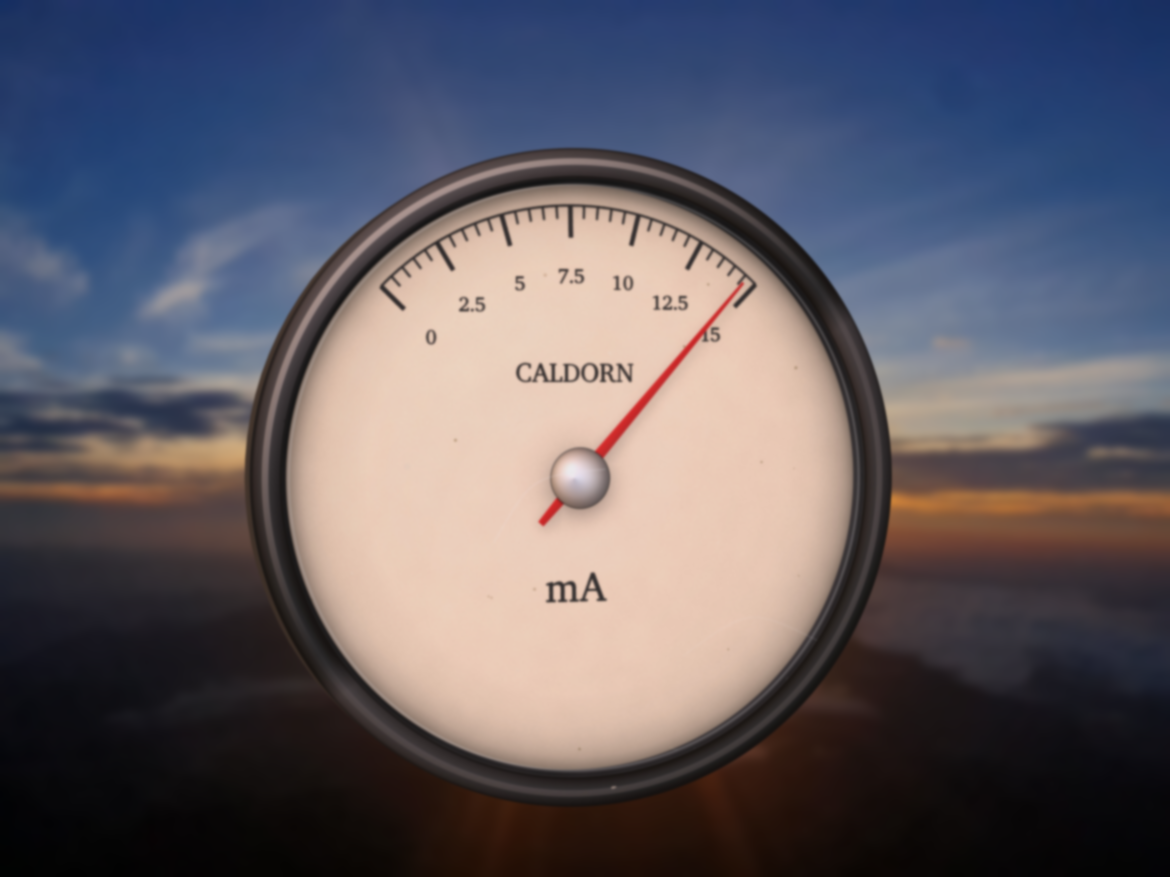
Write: 14.5 mA
